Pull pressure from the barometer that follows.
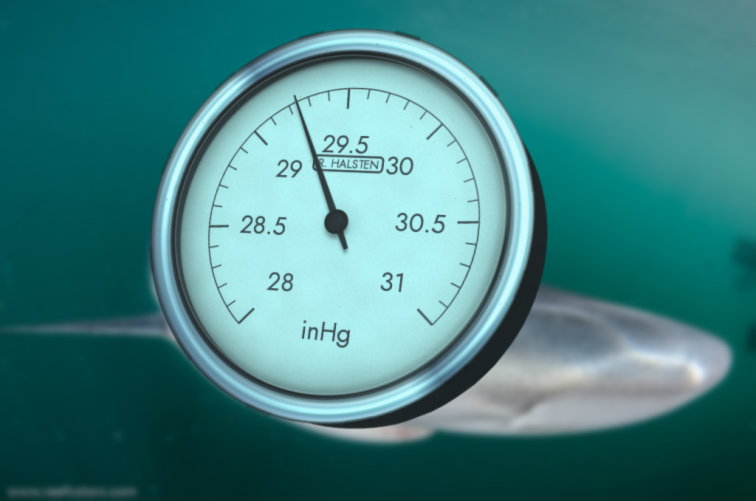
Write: 29.25 inHg
